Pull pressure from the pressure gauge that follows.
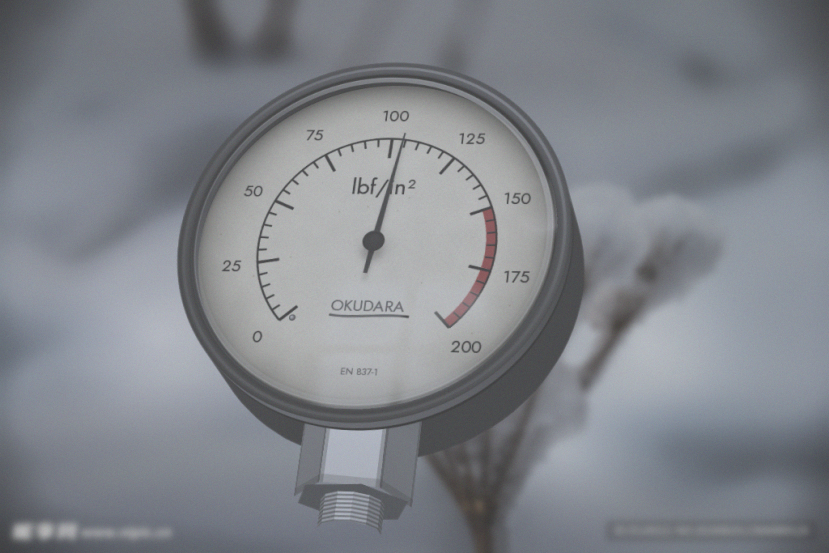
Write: 105 psi
